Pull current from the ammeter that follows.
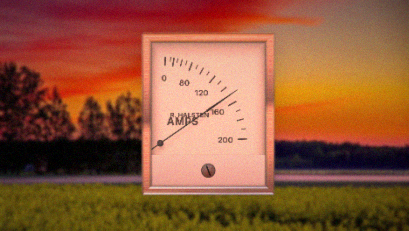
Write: 150 A
